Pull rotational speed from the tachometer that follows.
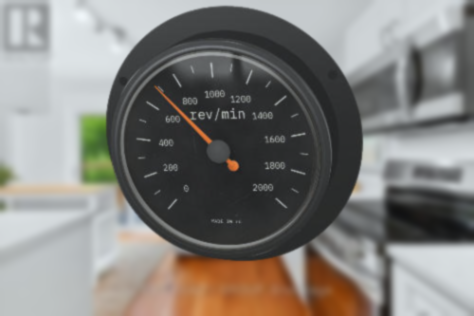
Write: 700 rpm
